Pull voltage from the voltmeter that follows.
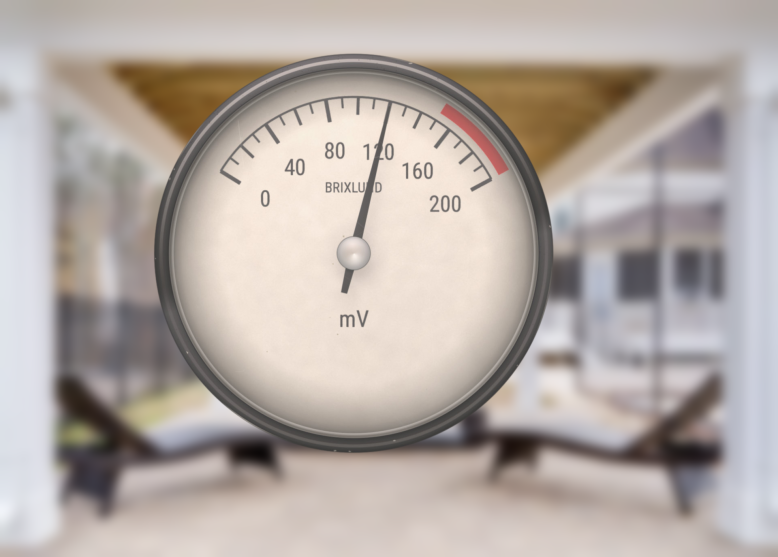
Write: 120 mV
